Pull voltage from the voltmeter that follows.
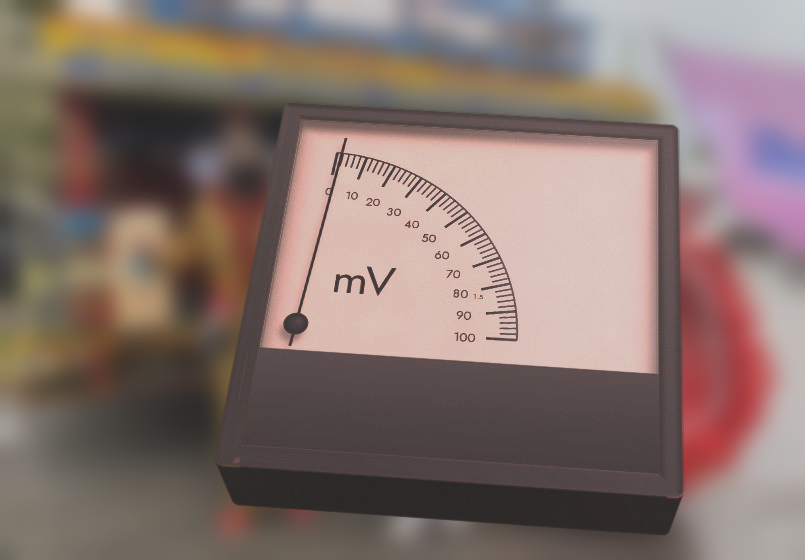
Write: 2 mV
